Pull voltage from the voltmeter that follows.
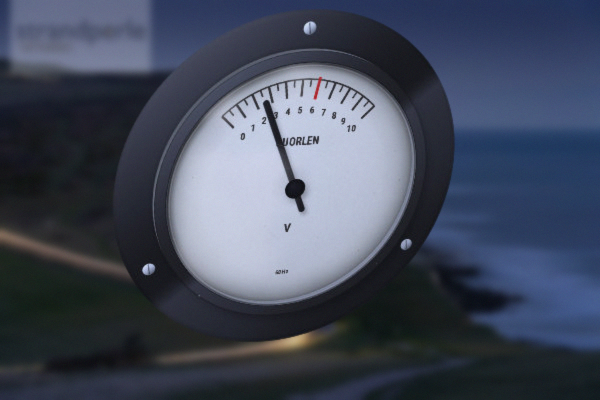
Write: 2.5 V
